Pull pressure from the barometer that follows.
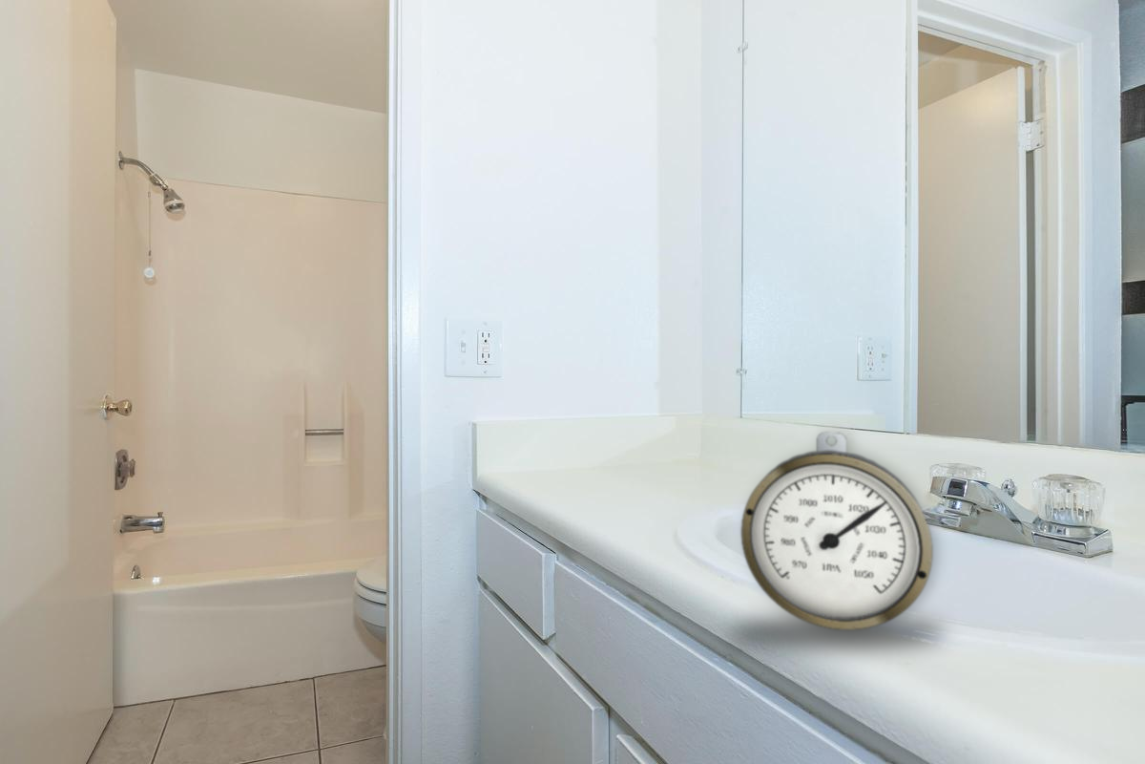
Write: 1024 hPa
